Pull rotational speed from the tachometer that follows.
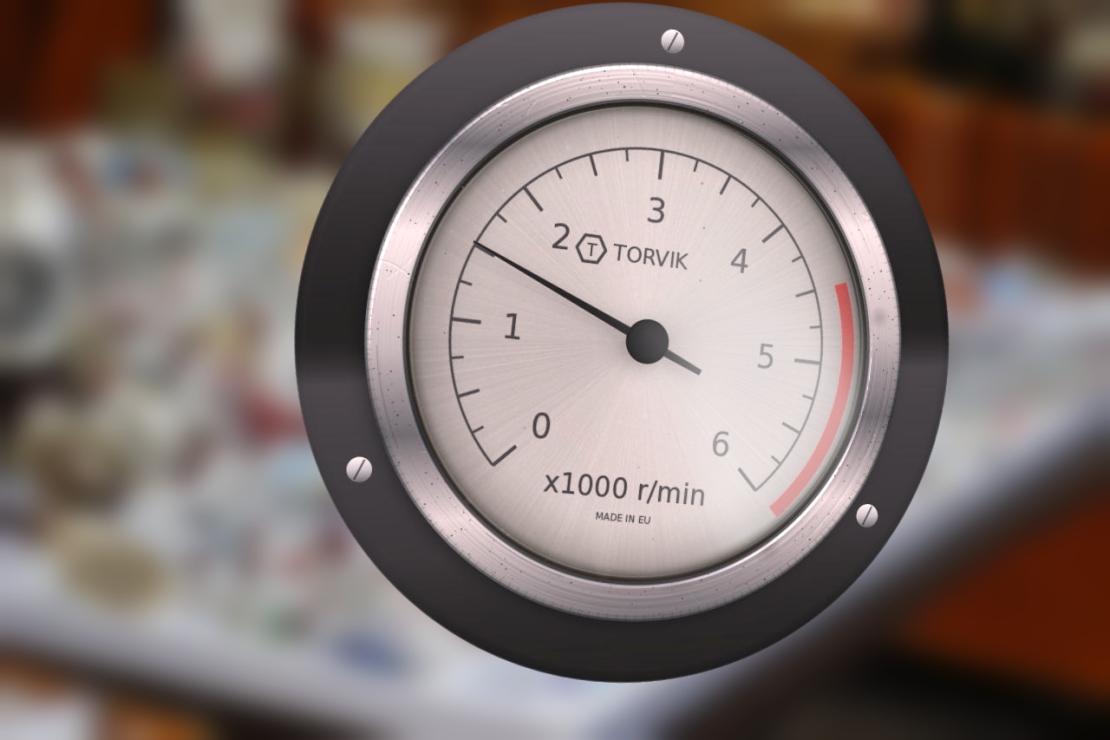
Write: 1500 rpm
